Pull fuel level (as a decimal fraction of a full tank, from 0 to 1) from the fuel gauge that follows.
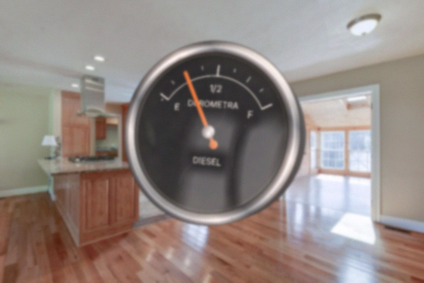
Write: 0.25
